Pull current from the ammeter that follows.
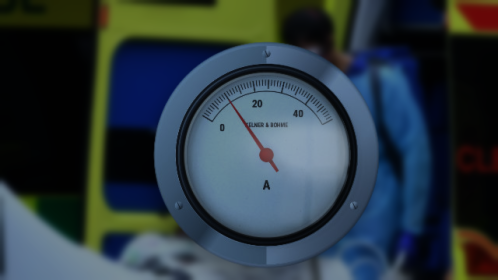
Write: 10 A
